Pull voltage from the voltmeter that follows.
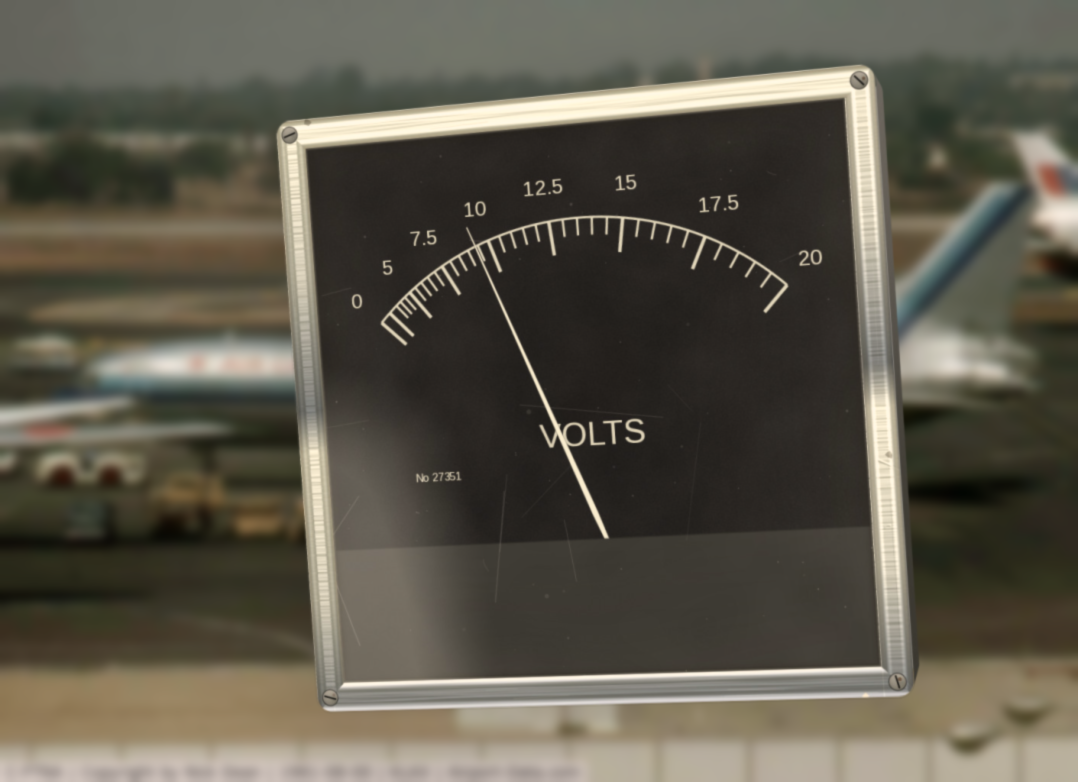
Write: 9.5 V
